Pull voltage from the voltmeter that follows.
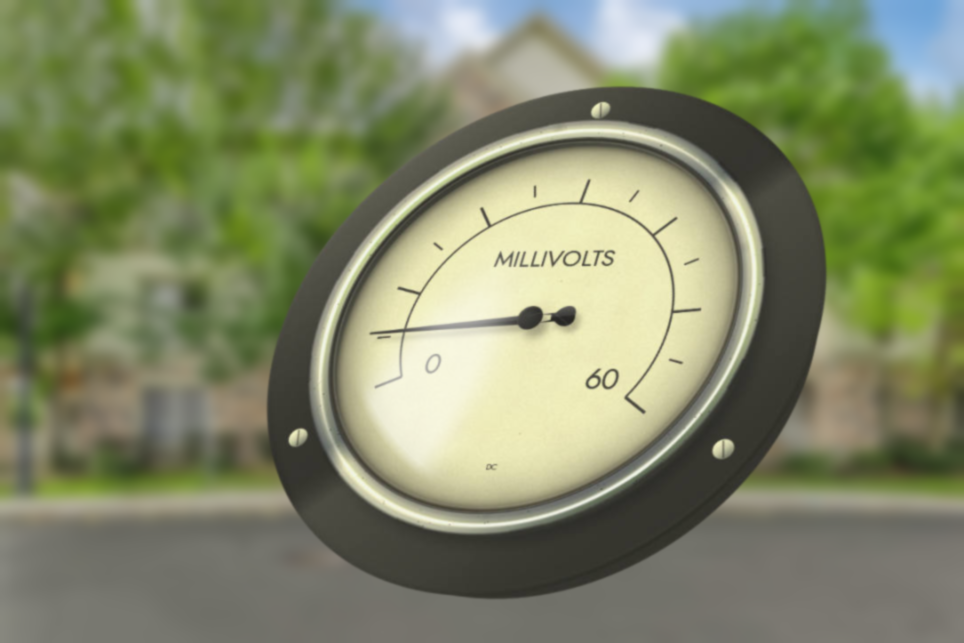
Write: 5 mV
